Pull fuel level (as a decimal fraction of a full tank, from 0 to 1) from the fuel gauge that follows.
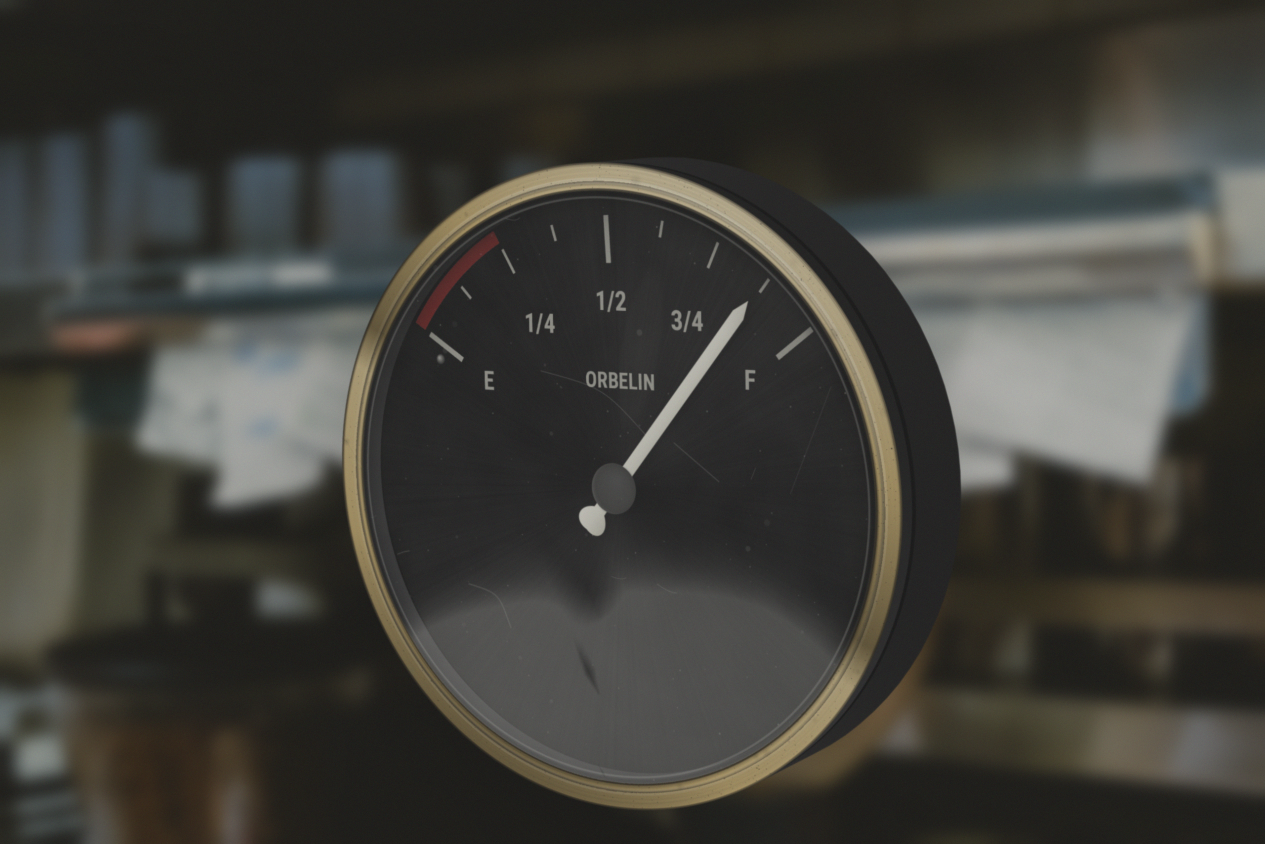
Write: 0.875
